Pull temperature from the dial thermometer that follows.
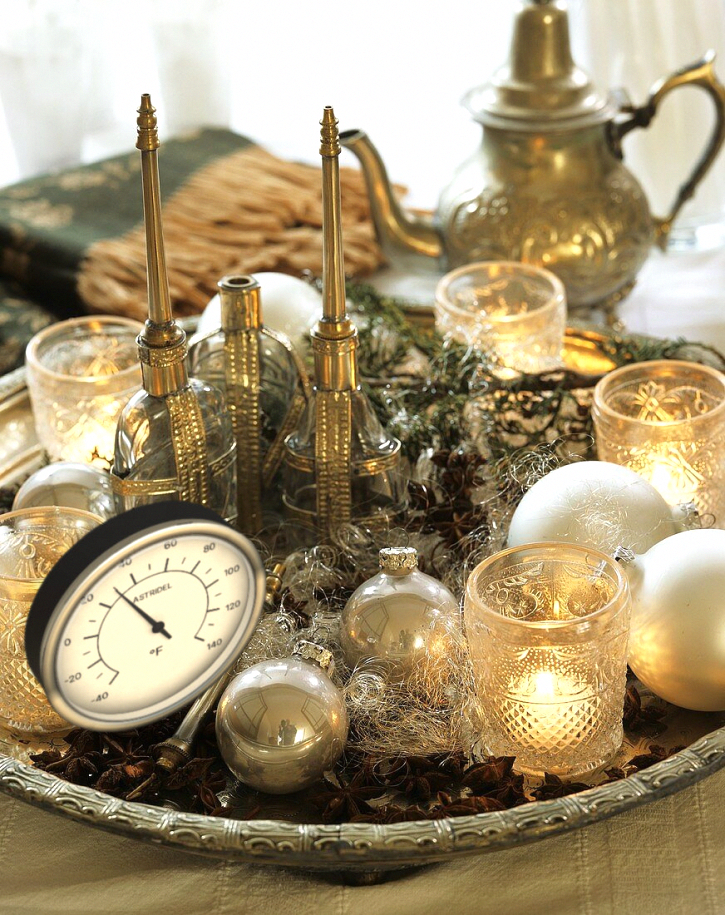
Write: 30 °F
